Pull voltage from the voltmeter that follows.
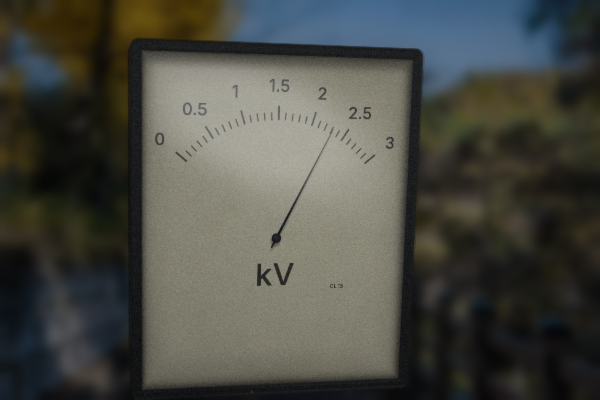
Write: 2.3 kV
